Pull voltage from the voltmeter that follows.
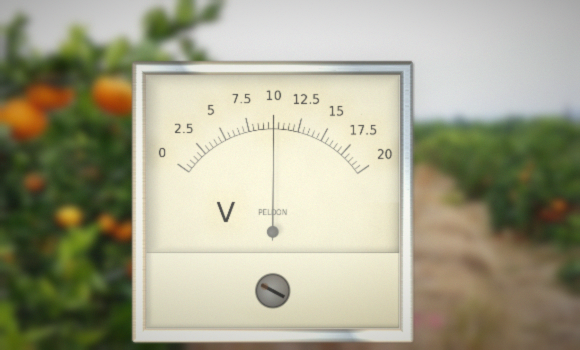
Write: 10 V
